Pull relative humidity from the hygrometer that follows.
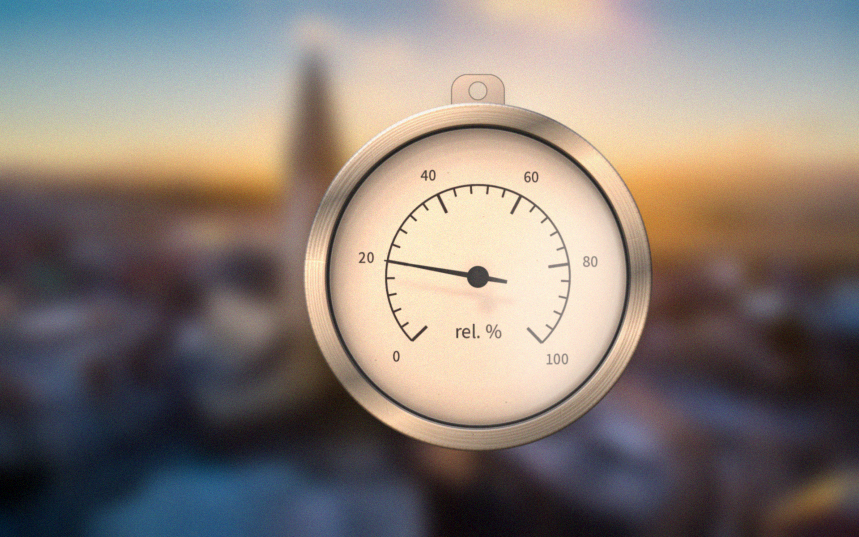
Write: 20 %
